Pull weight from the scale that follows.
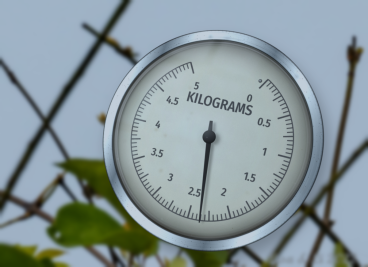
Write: 2.35 kg
